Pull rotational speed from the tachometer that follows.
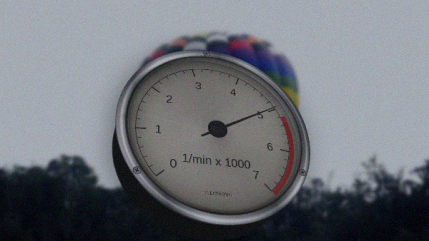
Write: 5000 rpm
